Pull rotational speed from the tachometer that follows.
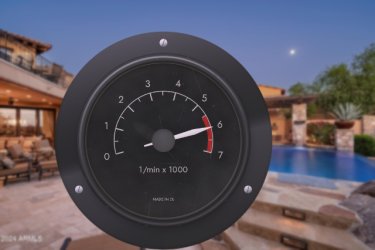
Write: 6000 rpm
